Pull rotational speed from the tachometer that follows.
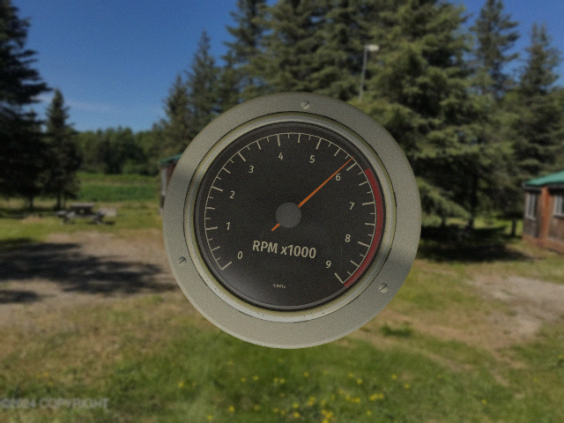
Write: 5875 rpm
